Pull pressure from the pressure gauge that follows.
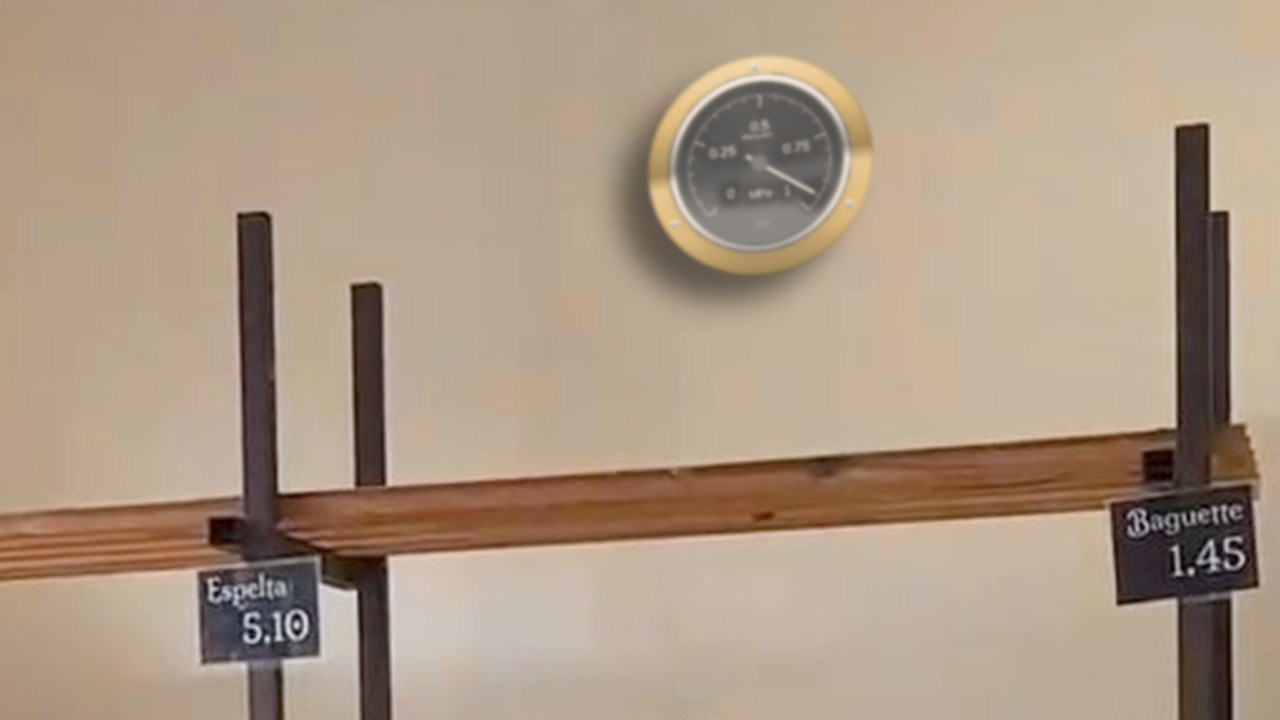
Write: 0.95 MPa
